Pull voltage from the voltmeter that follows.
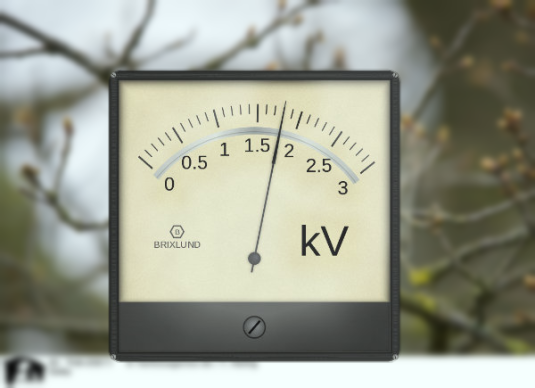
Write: 1.8 kV
